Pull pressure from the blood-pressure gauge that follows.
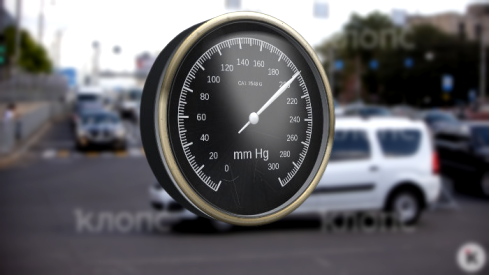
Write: 200 mmHg
